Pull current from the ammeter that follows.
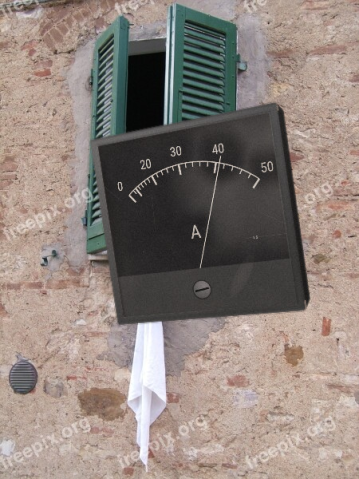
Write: 41 A
